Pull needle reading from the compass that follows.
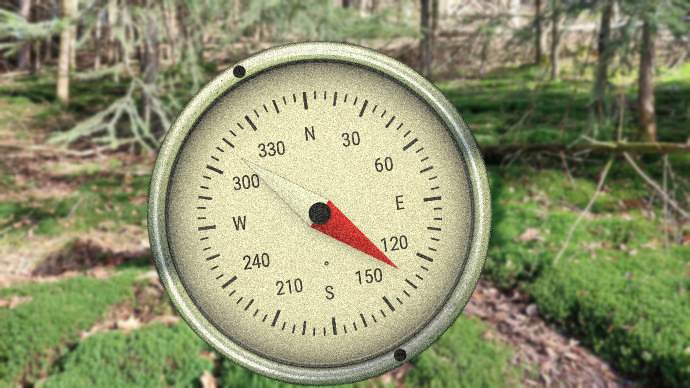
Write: 132.5 °
